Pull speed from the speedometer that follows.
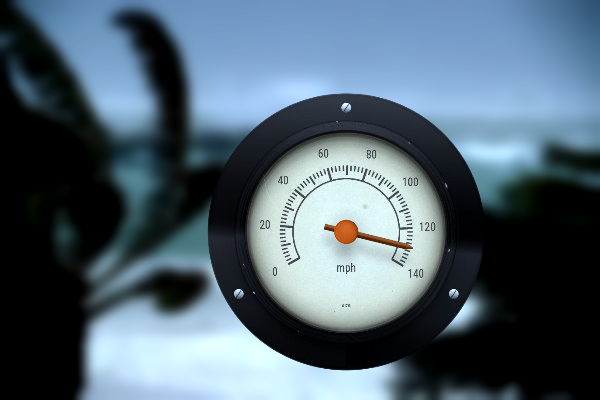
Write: 130 mph
